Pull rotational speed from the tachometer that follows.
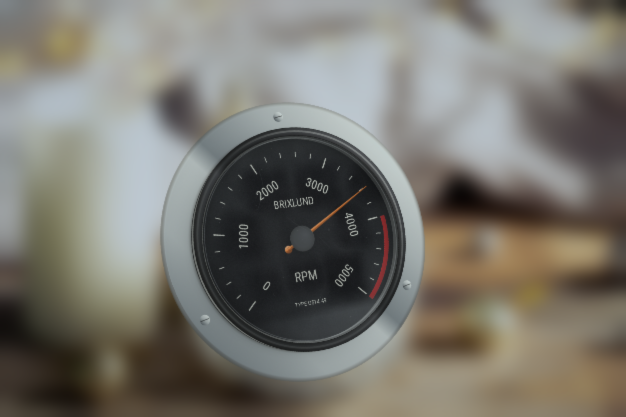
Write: 3600 rpm
